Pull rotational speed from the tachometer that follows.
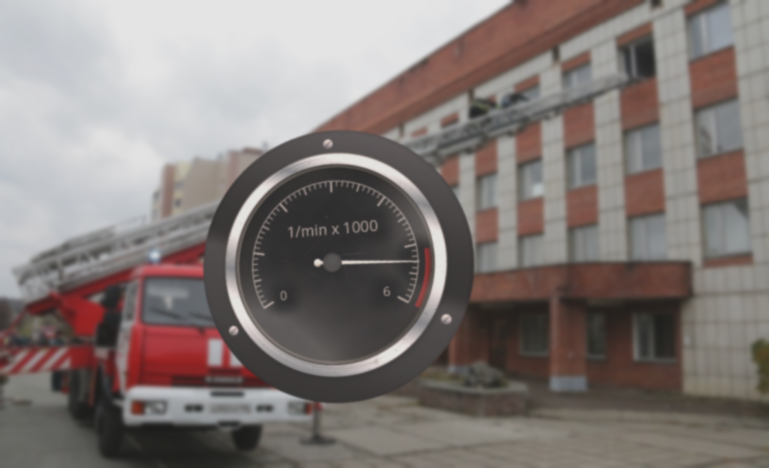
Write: 5300 rpm
